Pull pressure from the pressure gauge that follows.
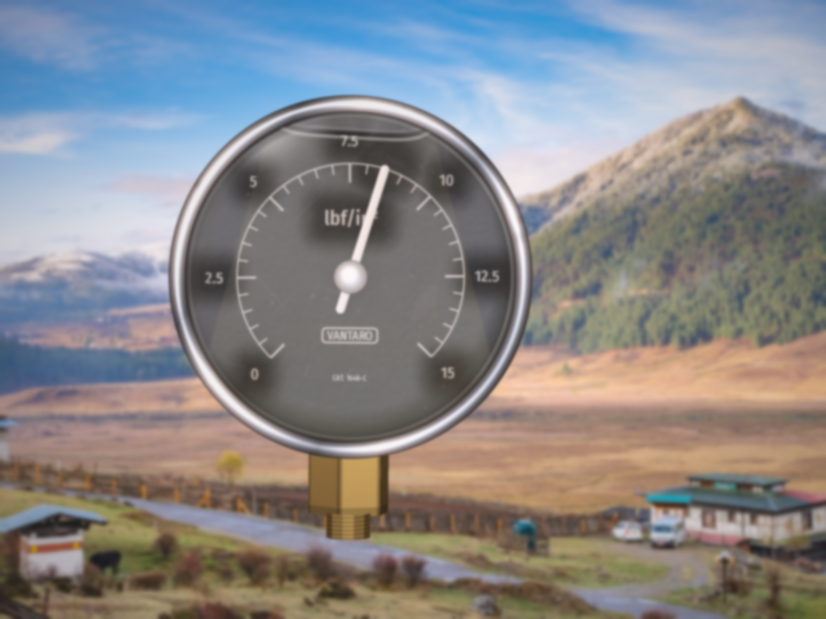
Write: 8.5 psi
